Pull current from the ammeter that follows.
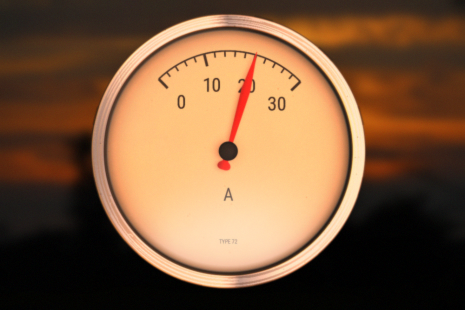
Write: 20 A
